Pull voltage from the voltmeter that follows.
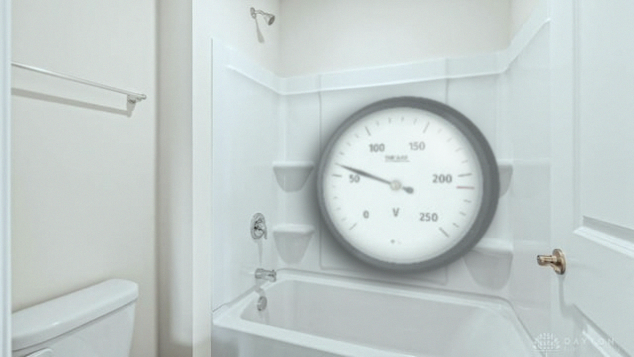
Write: 60 V
